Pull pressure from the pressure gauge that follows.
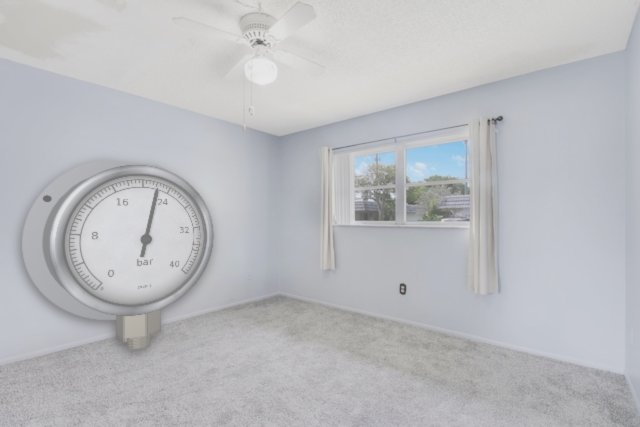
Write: 22 bar
